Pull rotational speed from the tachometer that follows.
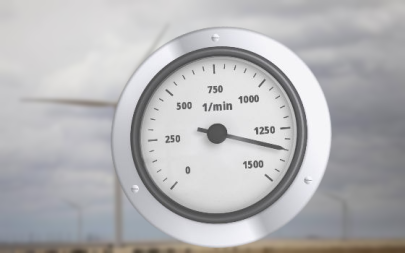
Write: 1350 rpm
